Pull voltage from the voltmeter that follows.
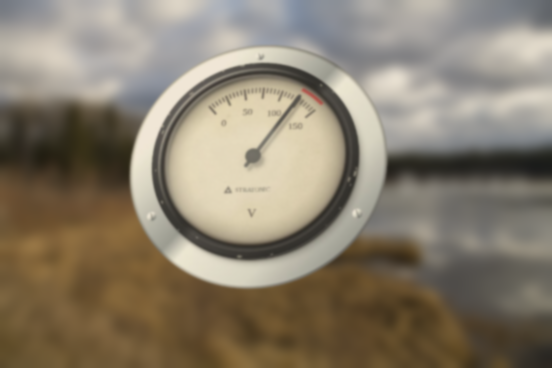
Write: 125 V
